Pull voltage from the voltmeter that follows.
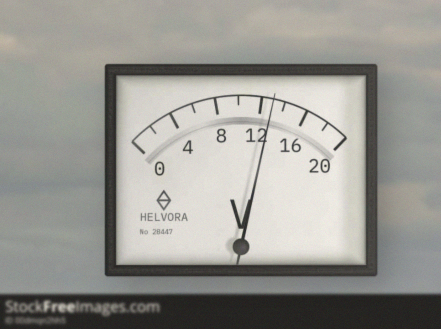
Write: 13 V
